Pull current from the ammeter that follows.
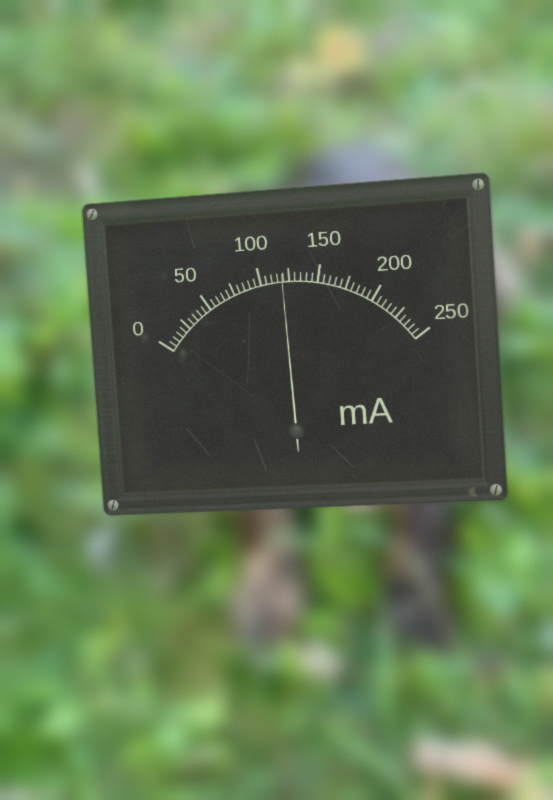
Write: 120 mA
